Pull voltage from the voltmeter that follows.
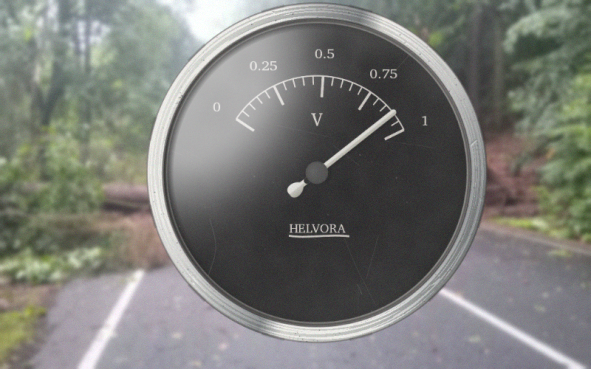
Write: 0.9 V
